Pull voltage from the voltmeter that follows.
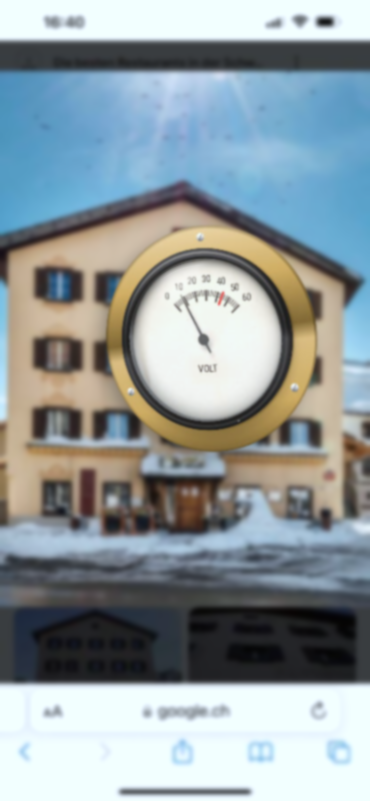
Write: 10 V
